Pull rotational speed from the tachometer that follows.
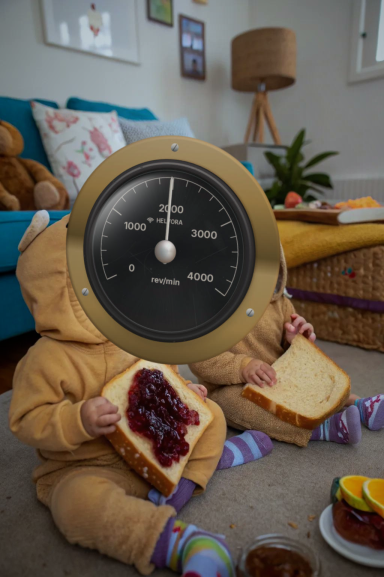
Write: 2000 rpm
